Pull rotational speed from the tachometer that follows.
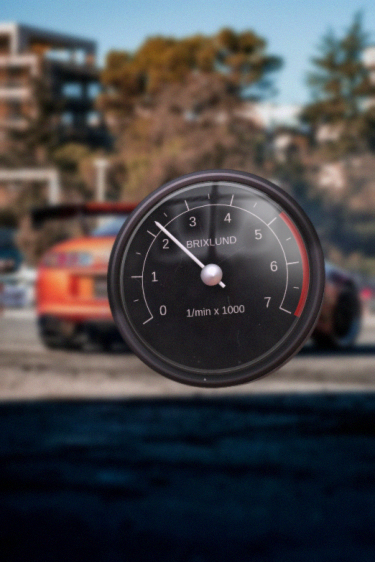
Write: 2250 rpm
